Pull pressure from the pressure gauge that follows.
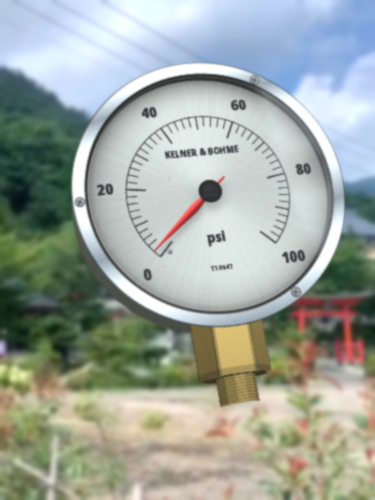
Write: 2 psi
